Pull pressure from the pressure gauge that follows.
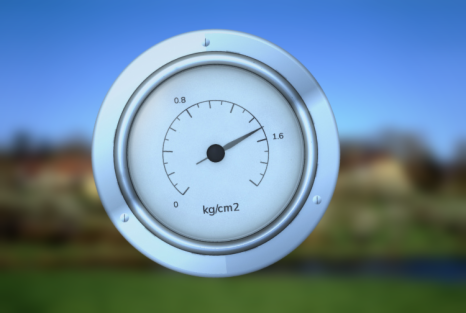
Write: 1.5 kg/cm²
